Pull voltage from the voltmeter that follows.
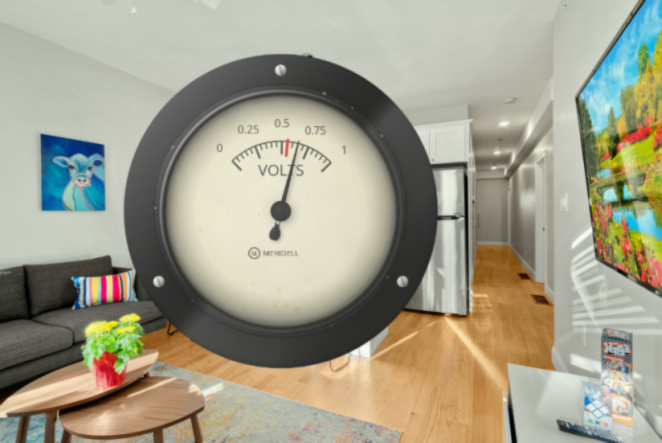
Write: 0.65 V
